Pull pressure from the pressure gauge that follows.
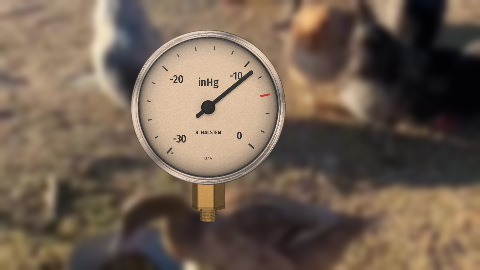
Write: -9 inHg
